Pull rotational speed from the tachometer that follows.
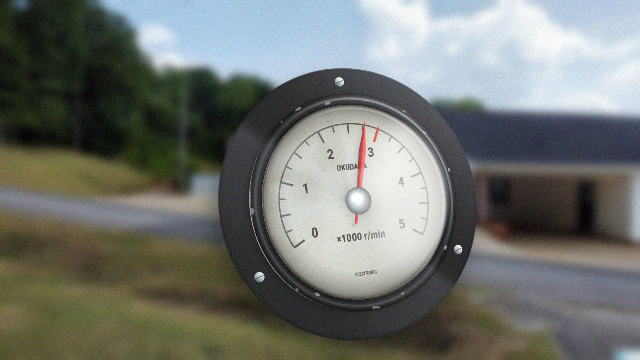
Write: 2750 rpm
